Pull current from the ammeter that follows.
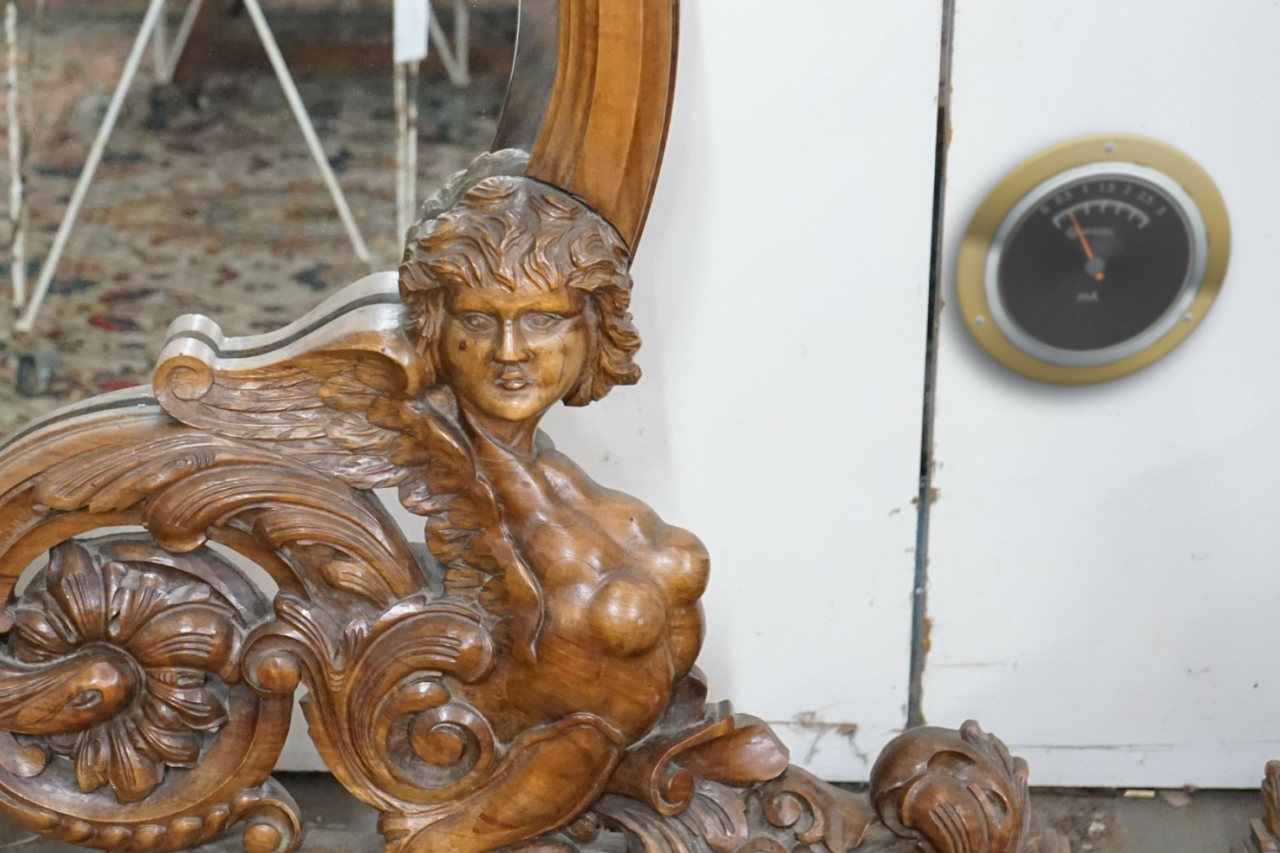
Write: 0.5 mA
